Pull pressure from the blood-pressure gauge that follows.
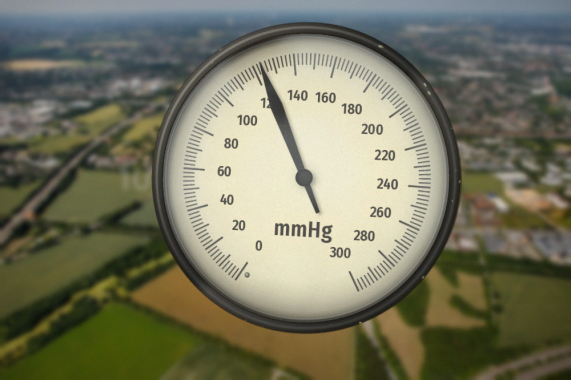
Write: 124 mmHg
